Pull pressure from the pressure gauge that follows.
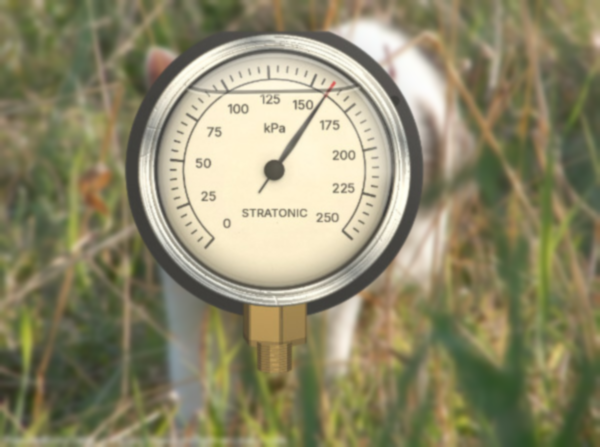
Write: 160 kPa
